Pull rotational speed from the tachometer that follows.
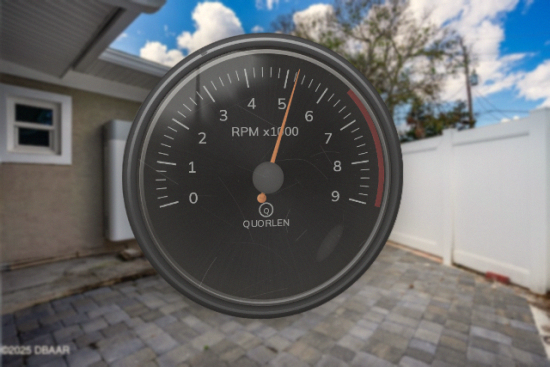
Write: 5200 rpm
